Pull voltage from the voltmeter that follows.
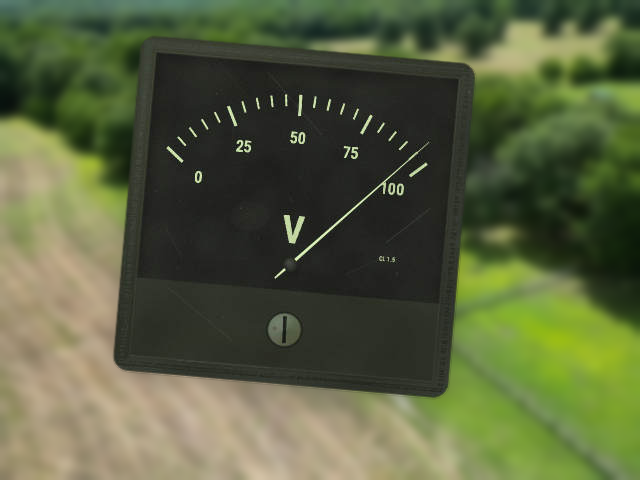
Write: 95 V
